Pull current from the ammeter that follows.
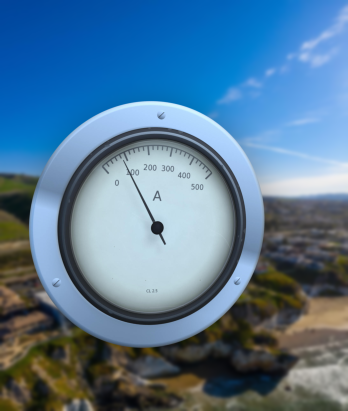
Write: 80 A
